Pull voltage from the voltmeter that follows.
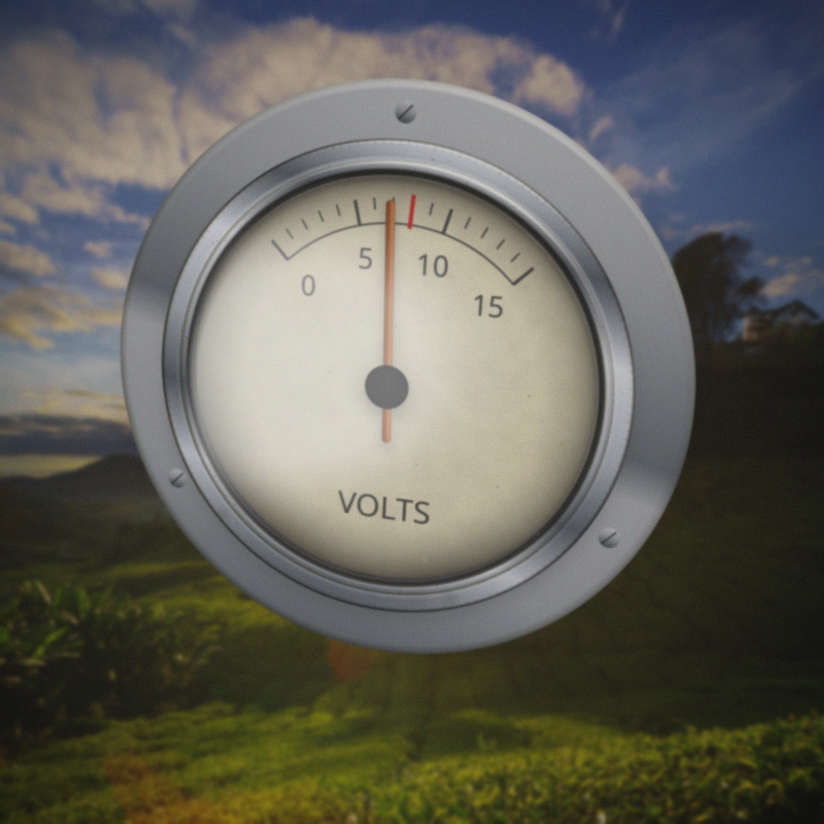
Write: 7 V
